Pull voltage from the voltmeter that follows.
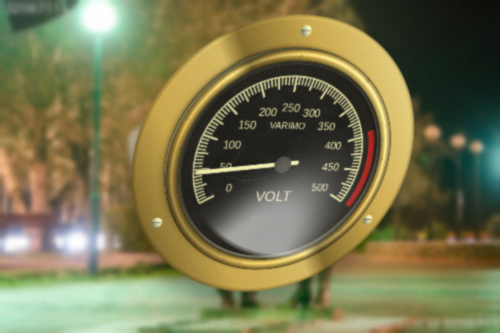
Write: 50 V
